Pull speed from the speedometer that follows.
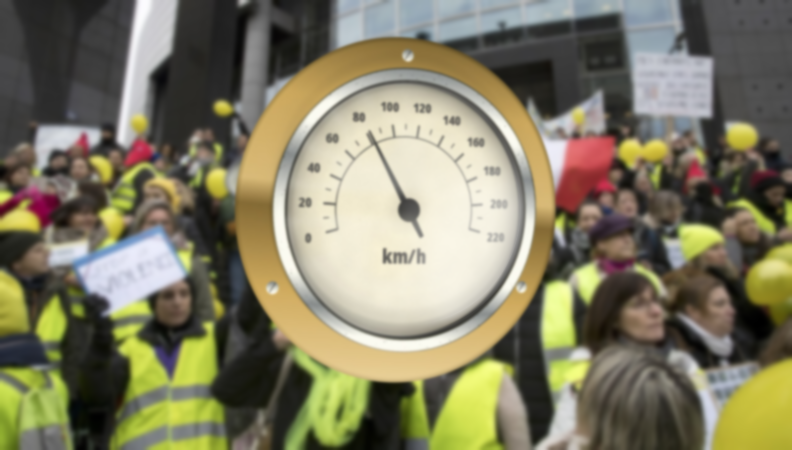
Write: 80 km/h
